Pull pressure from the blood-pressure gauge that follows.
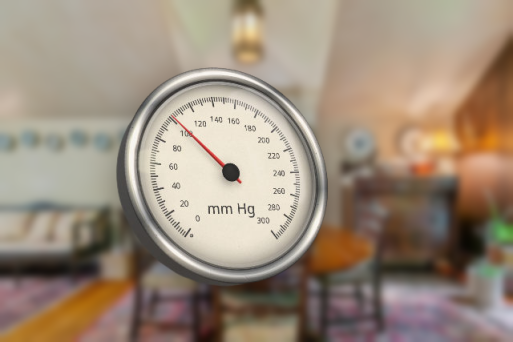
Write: 100 mmHg
